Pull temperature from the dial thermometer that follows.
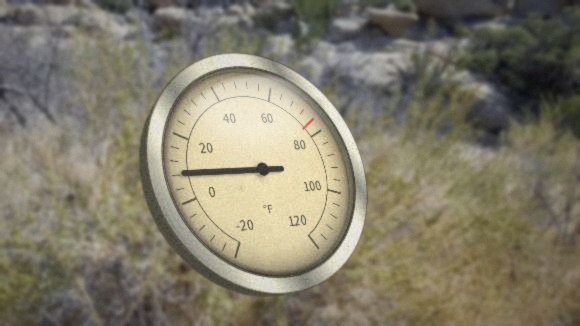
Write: 8 °F
